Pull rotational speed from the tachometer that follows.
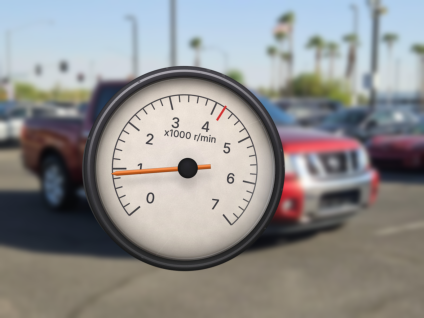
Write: 900 rpm
